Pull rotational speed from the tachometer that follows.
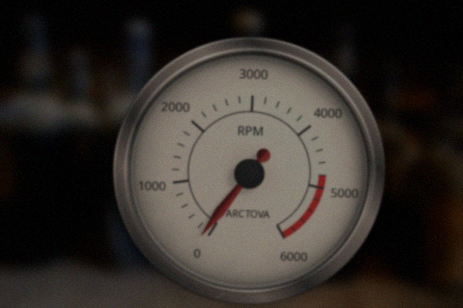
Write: 100 rpm
